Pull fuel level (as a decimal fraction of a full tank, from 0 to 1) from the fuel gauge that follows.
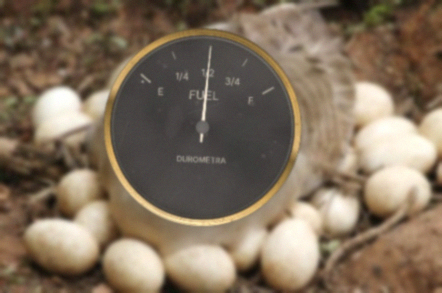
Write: 0.5
